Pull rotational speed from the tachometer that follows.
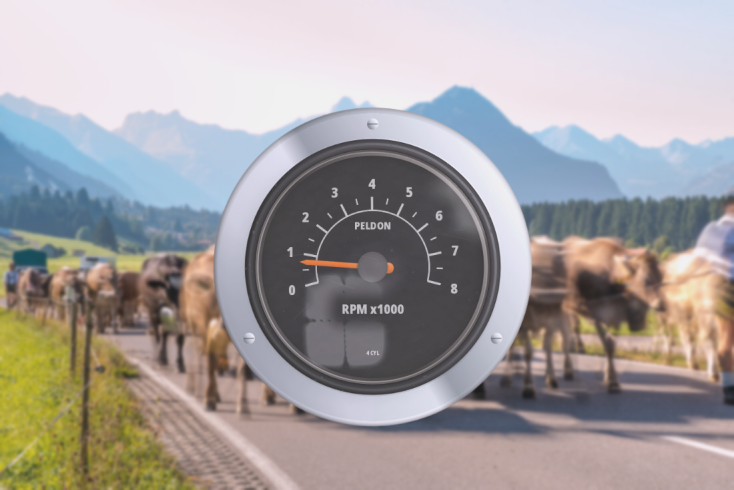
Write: 750 rpm
